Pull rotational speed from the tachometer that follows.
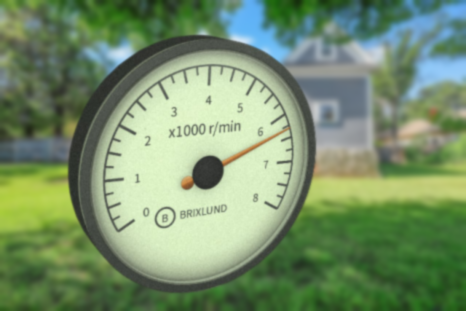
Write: 6250 rpm
